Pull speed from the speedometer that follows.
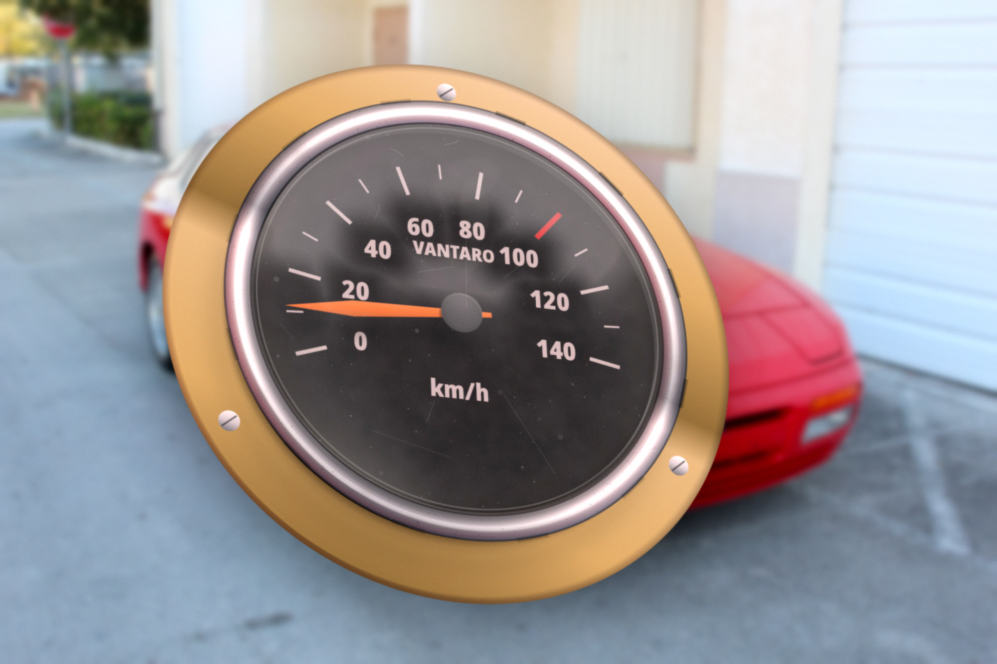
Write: 10 km/h
